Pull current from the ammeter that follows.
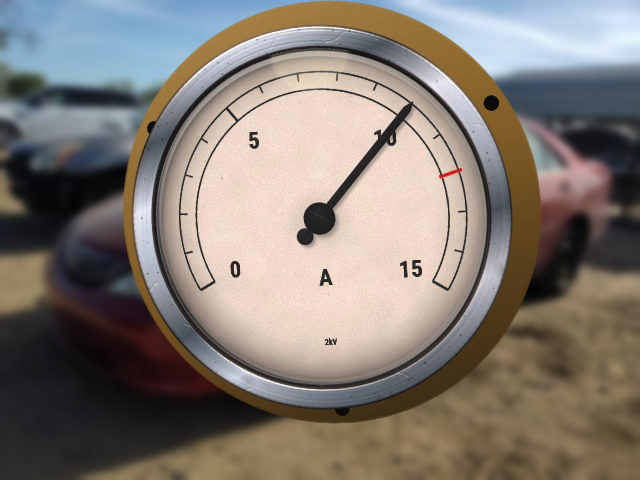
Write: 10 A
